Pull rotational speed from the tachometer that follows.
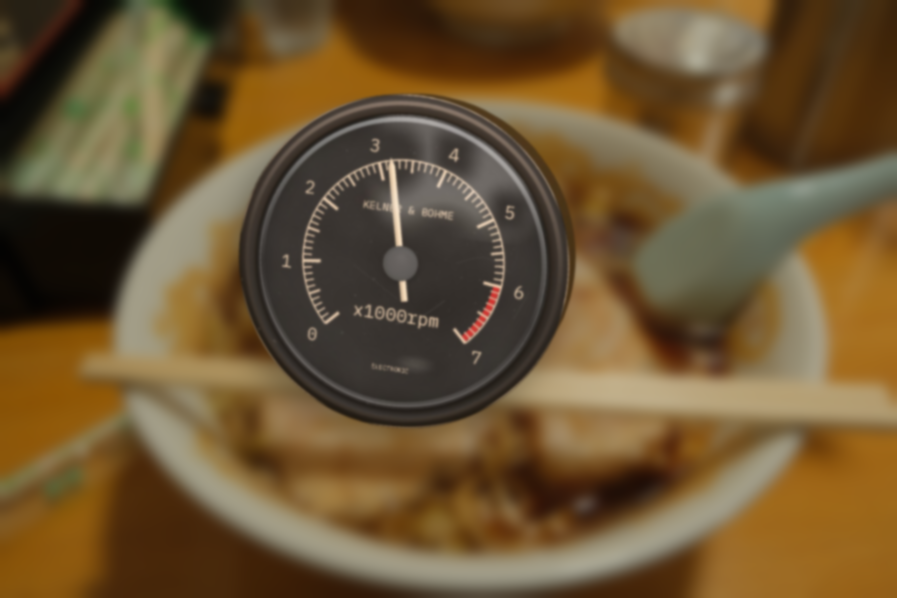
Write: 3200 rpm
